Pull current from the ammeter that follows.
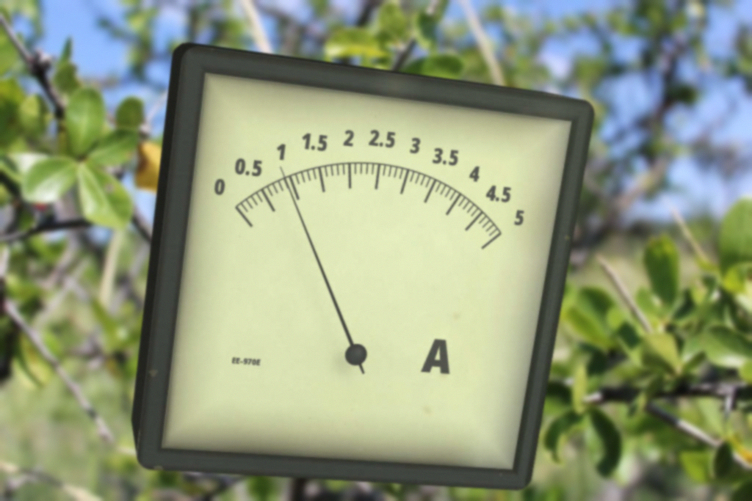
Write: 0.9 A
